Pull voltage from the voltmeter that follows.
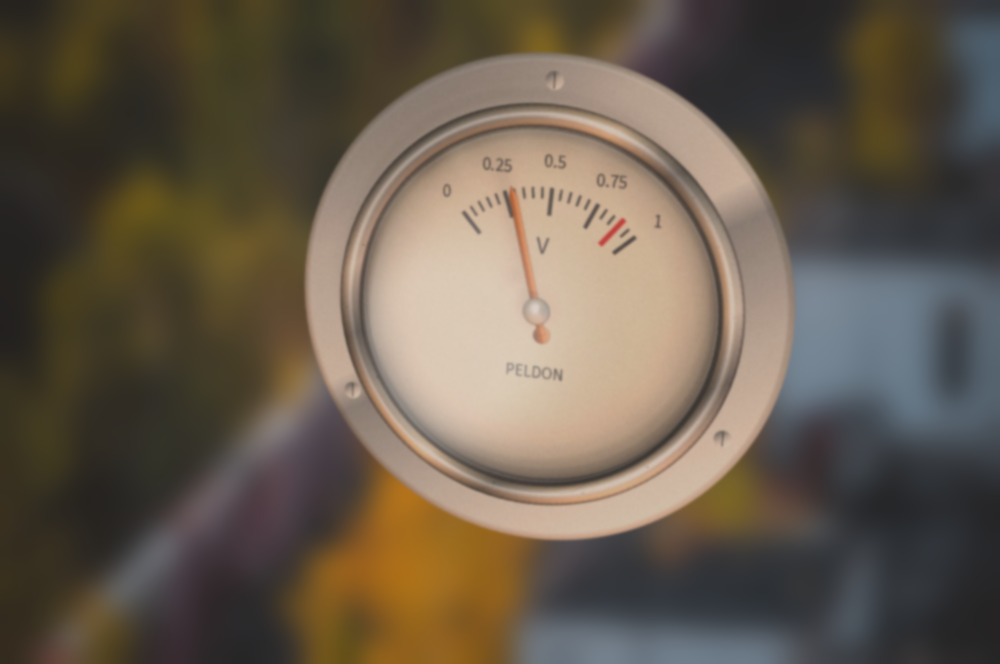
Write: 0.3 V
